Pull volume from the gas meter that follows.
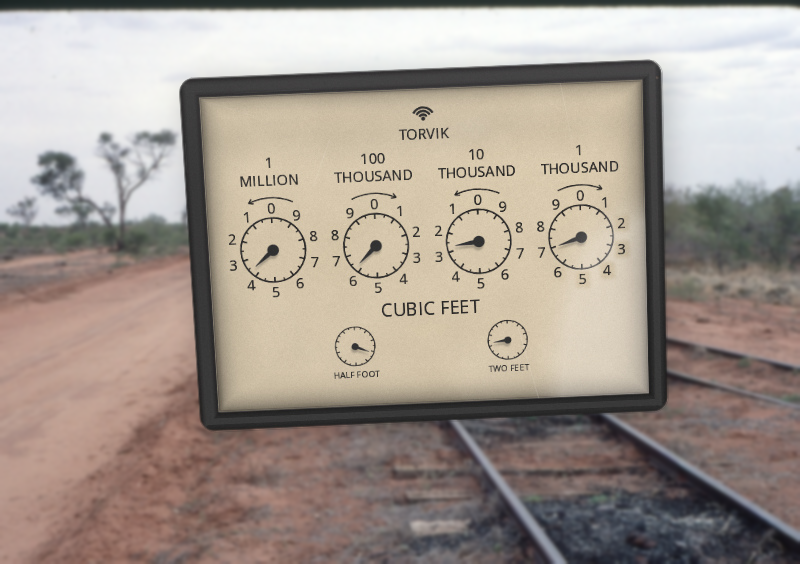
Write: 362700 ft³
